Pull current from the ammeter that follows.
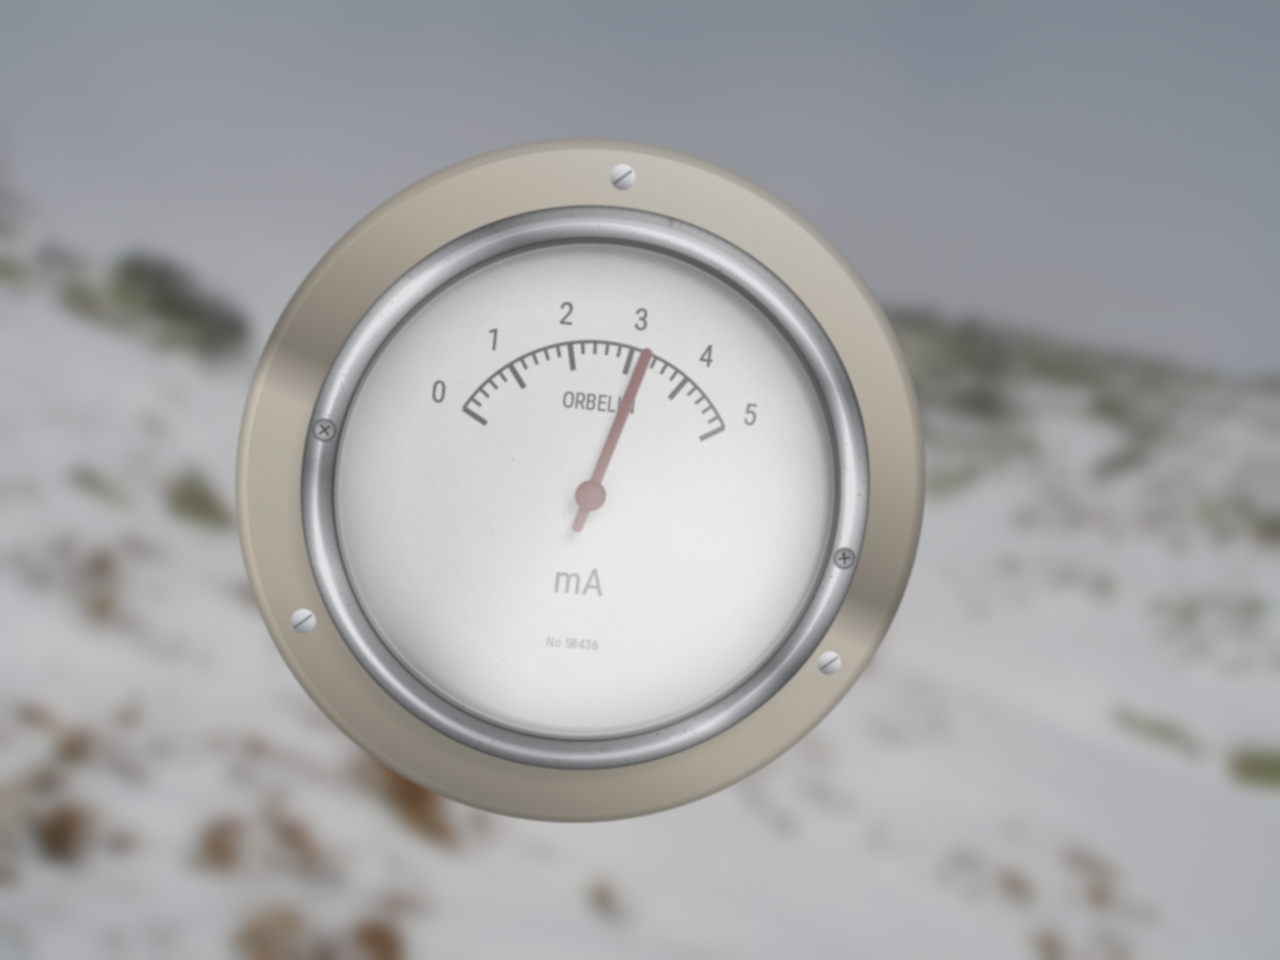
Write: 3.2 mA
